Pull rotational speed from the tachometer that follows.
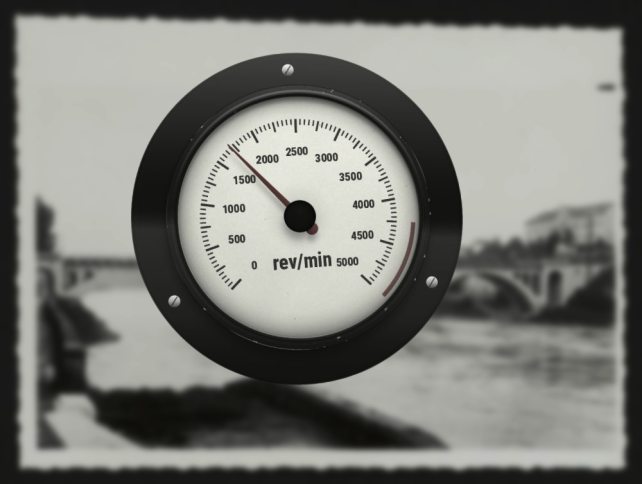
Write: 1700 rpm
